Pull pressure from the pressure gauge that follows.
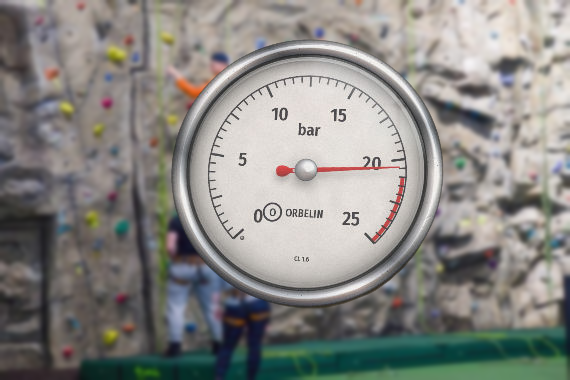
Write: 20.5 bar
